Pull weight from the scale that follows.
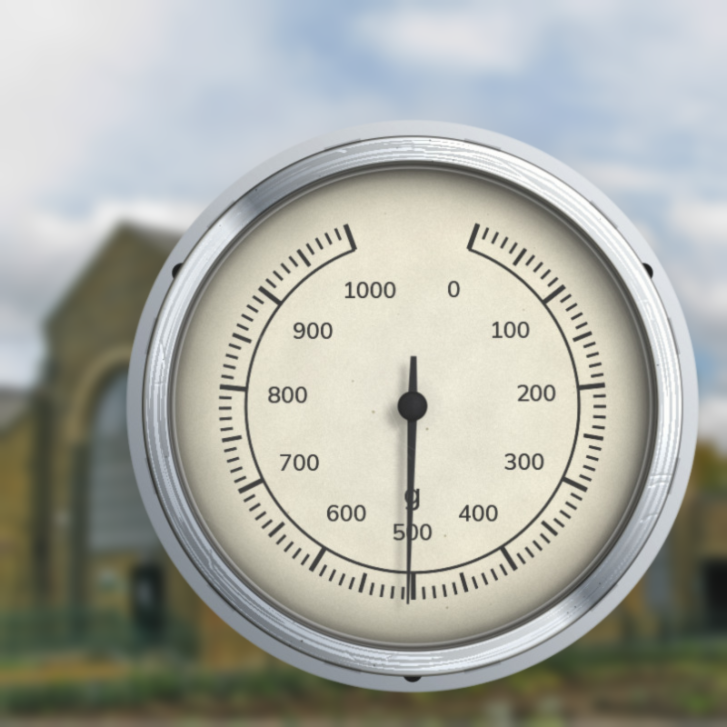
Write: 505 g
